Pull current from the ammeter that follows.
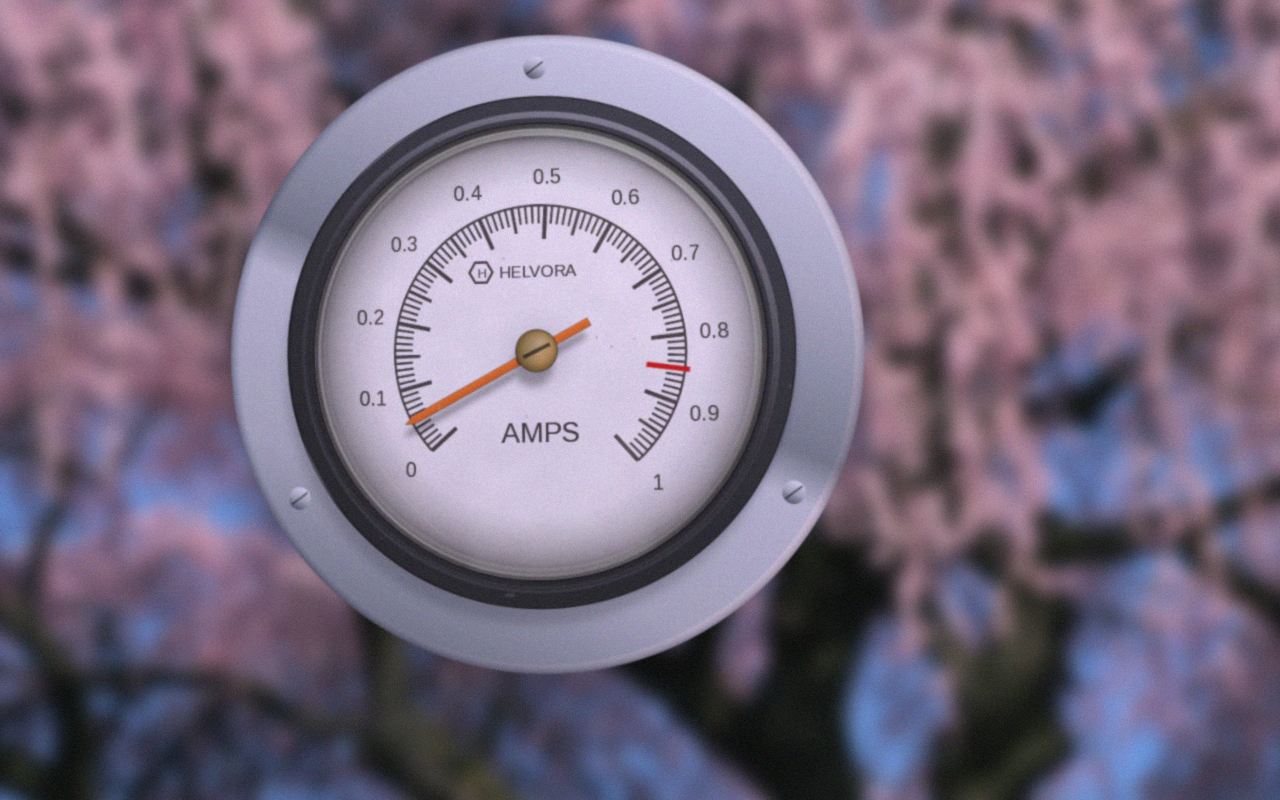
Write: 0.05 A
